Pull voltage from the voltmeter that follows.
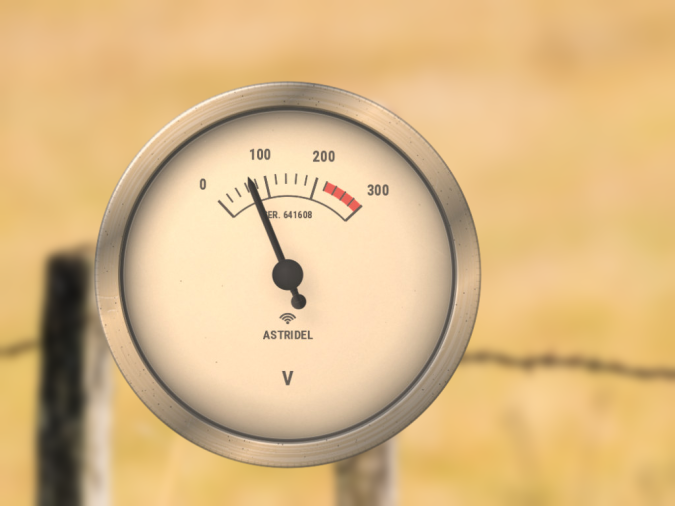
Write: 70 V
